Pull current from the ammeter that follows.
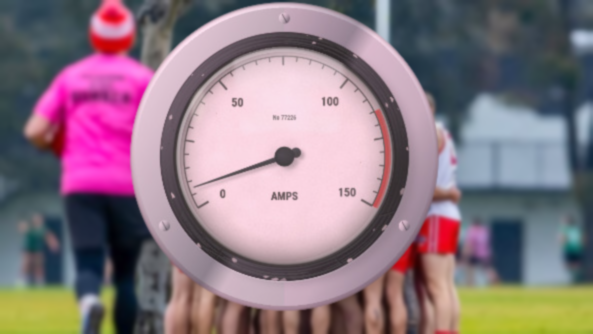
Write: 7.5 A
